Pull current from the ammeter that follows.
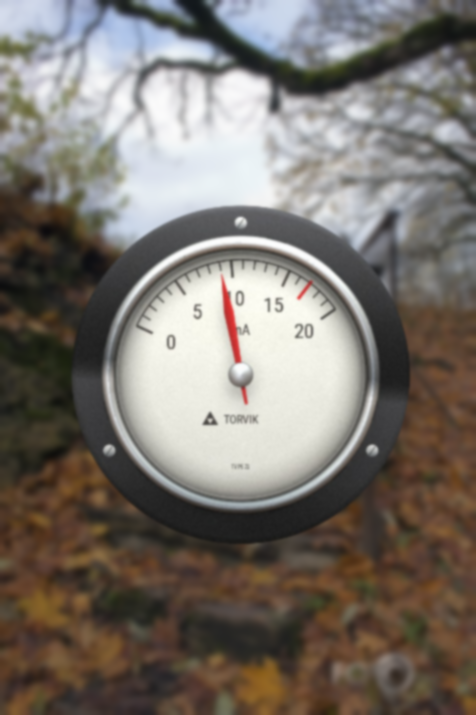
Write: 9 mA
